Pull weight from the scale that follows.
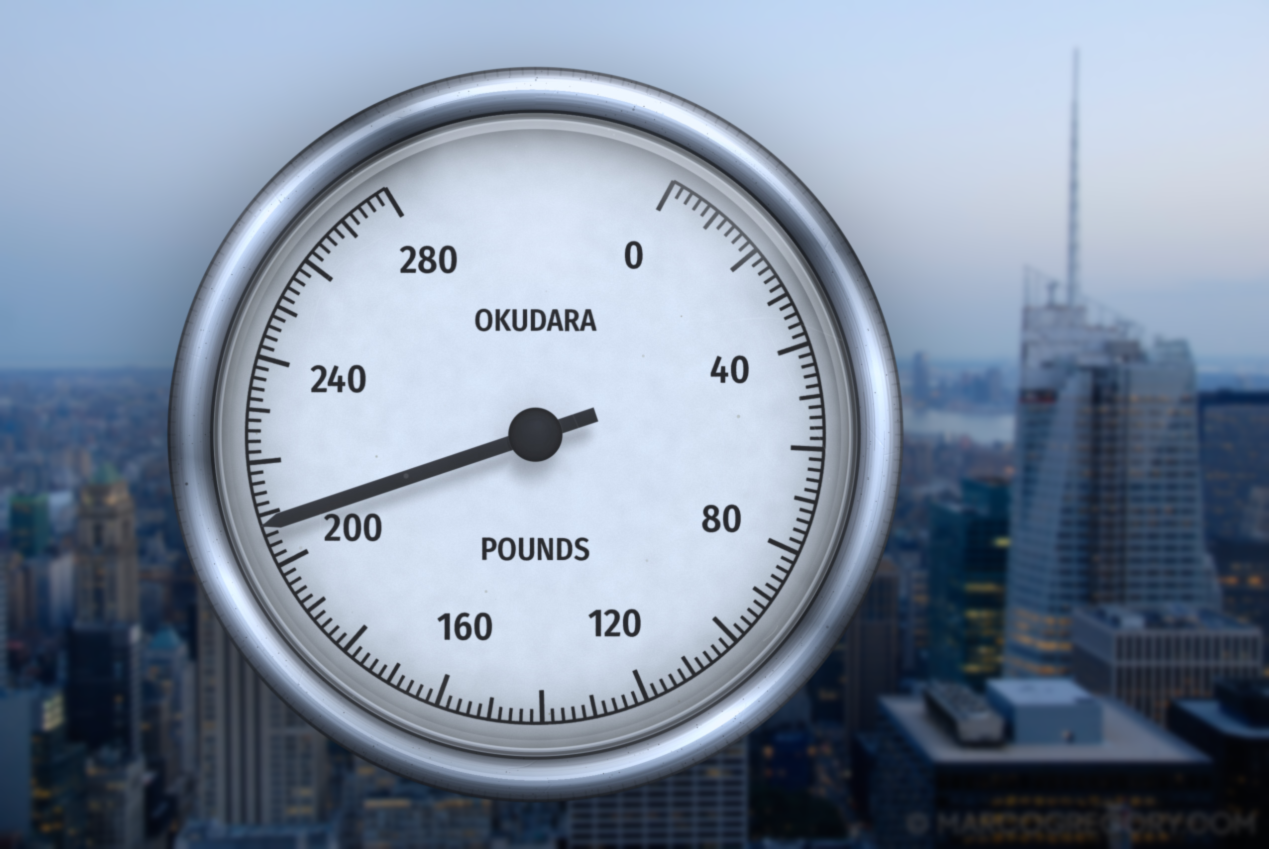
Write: 208 lb
